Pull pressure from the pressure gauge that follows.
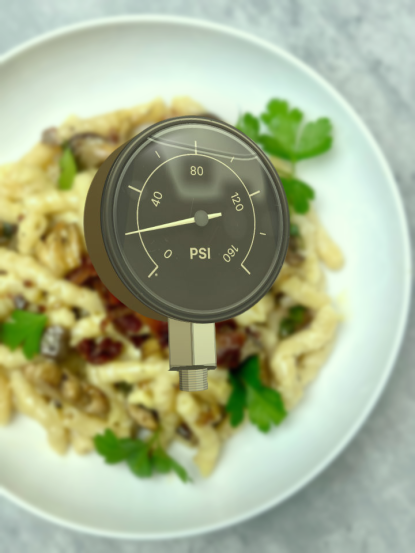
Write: 20 psi
